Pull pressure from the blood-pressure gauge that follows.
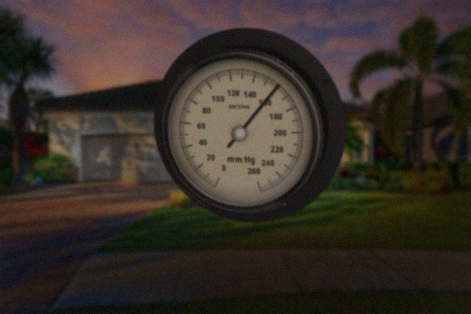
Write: 160 mmHg
